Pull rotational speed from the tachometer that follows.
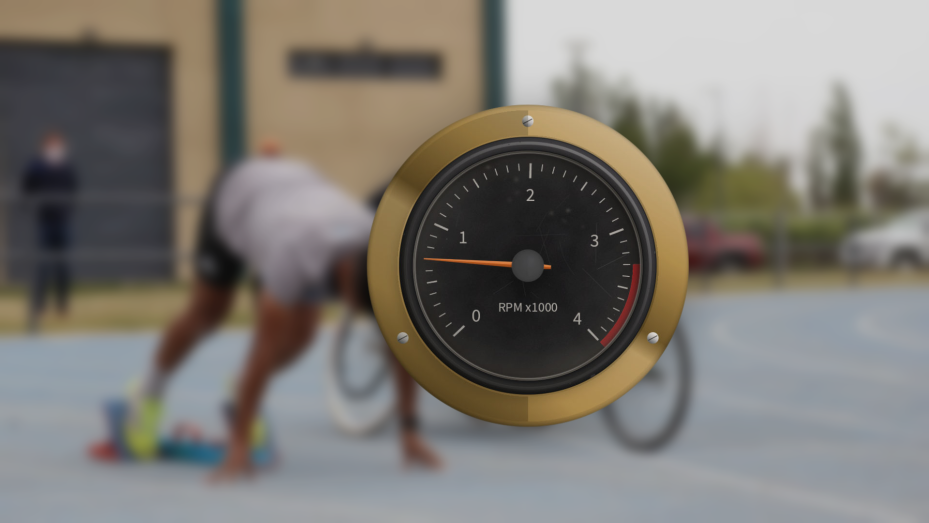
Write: 700 rpm
